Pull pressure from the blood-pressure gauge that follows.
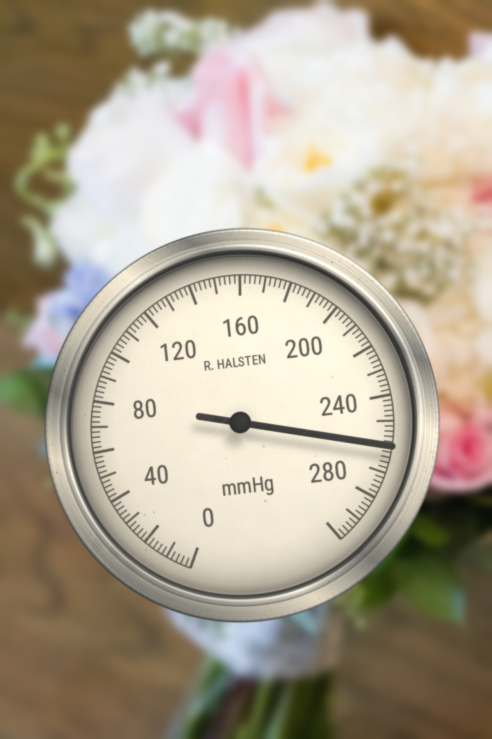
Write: 260 mmHg
